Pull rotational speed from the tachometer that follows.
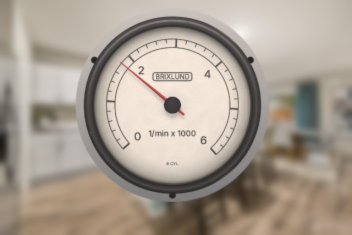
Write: 1800 rpm
